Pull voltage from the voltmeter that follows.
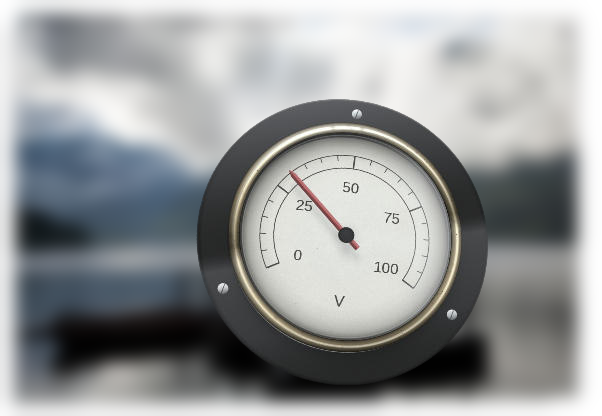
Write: 30 V
